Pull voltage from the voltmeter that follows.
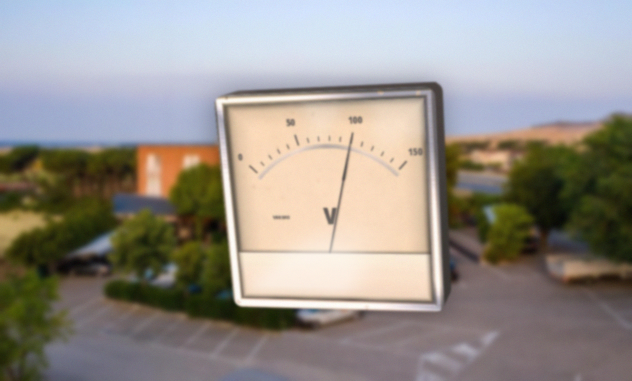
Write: 100 V
